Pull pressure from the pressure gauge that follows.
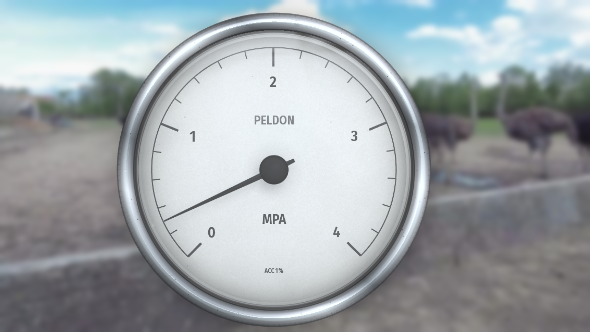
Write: 0.3 MPa
